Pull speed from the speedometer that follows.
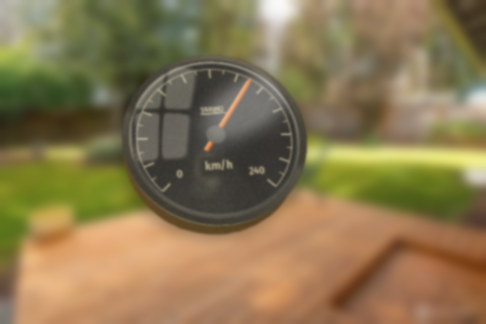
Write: 150 km/h
